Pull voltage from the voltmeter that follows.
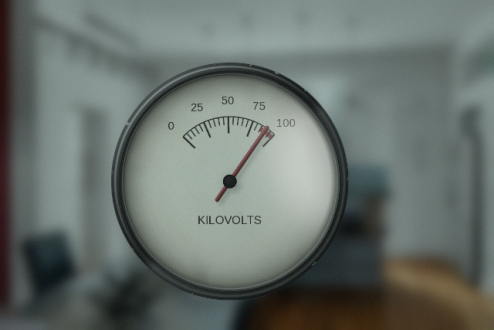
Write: 90 kV
